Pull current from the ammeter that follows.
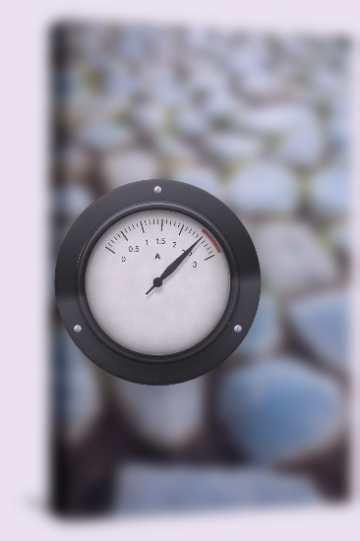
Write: 2.5 A
